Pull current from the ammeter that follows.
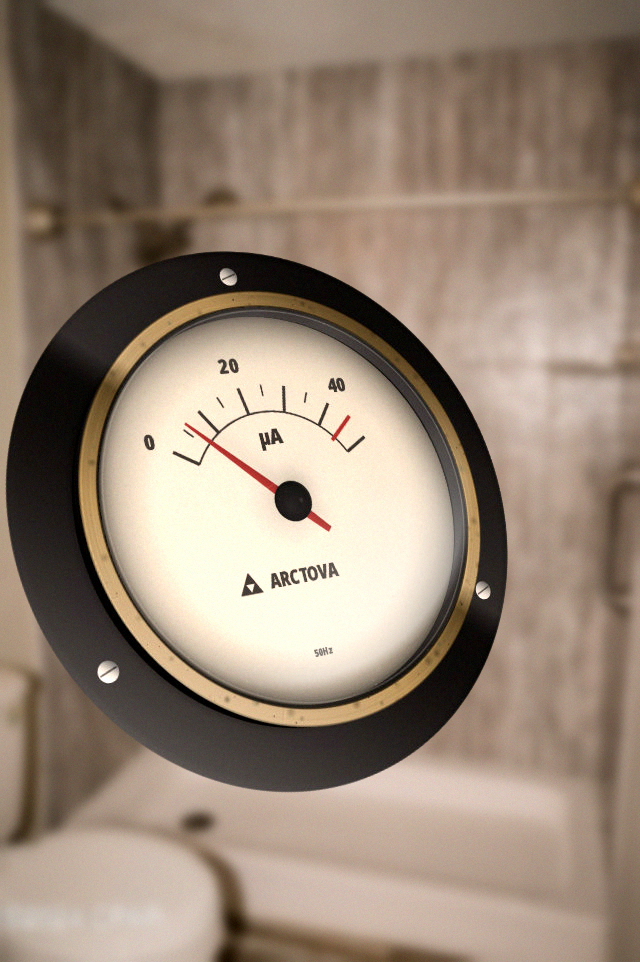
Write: 5 µA
